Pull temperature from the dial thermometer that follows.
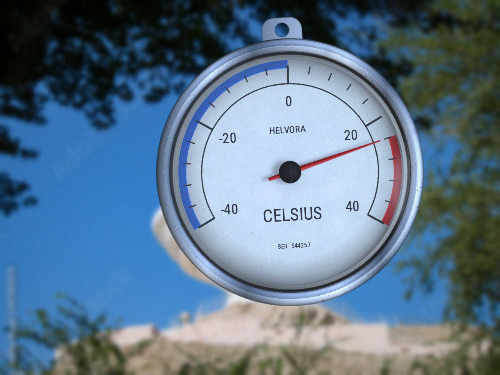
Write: 24 °C
